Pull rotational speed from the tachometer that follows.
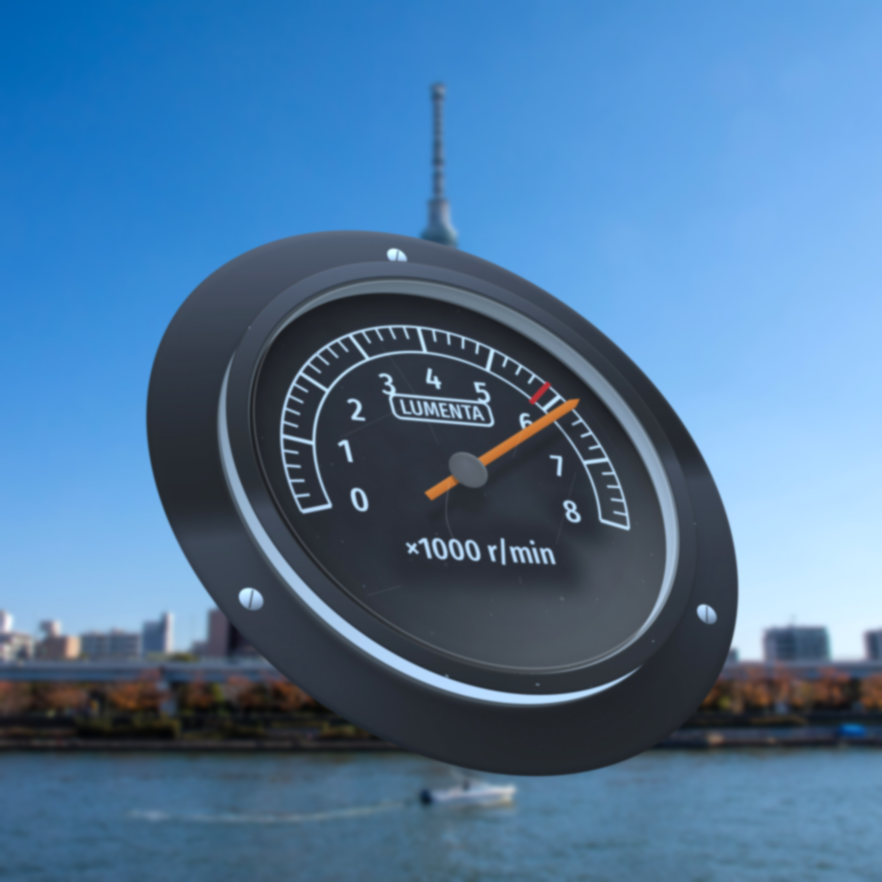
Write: 6200 rpm
